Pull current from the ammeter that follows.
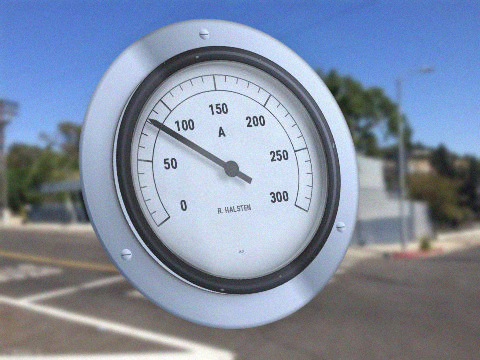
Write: 80 A
